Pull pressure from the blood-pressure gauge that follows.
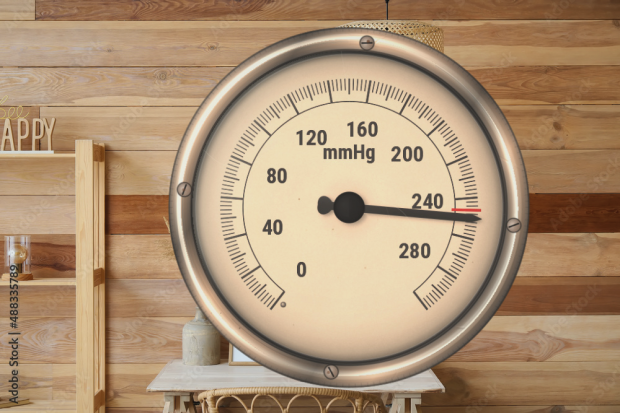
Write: 250 mmHg
